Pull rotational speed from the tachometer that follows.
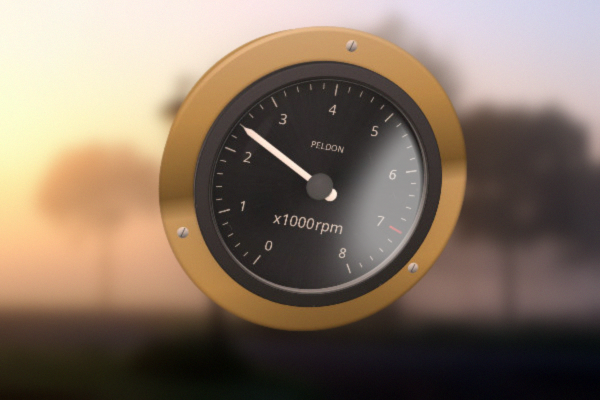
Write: 2400 rpm
